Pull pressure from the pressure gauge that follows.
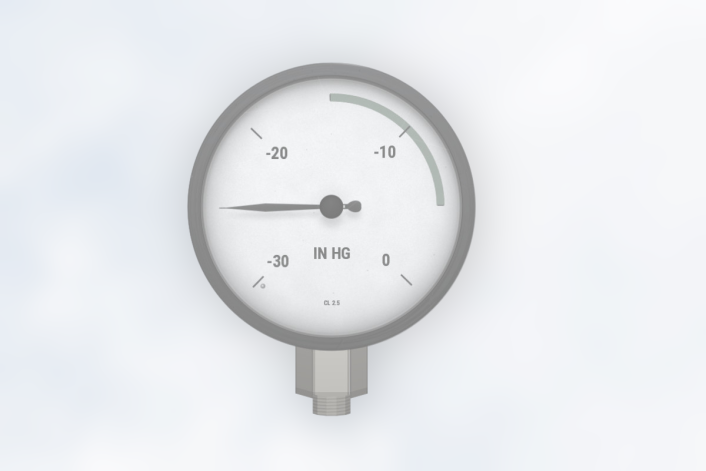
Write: -25 inHg
